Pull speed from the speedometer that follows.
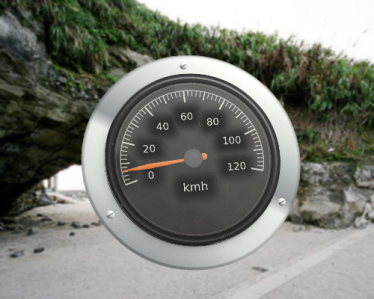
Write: 6 km/h
